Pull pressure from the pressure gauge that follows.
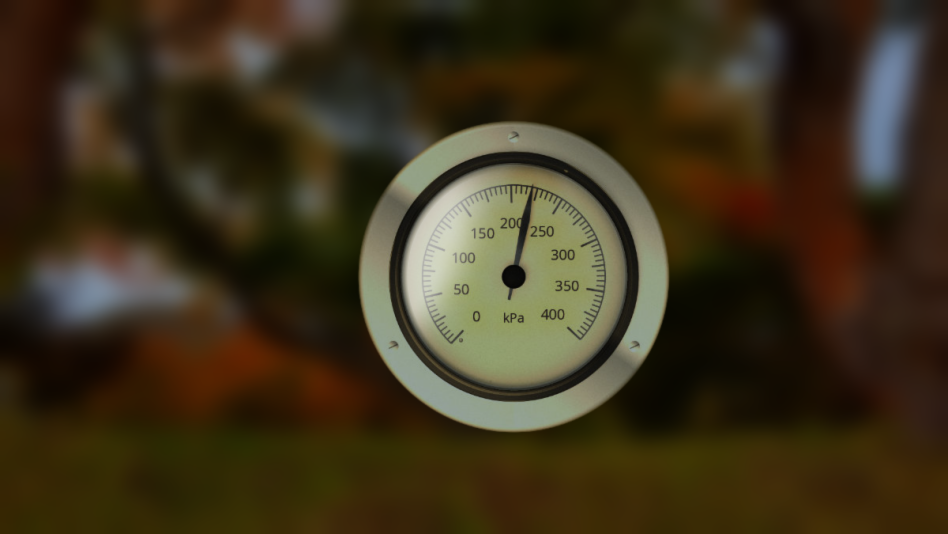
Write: 220 kPa
